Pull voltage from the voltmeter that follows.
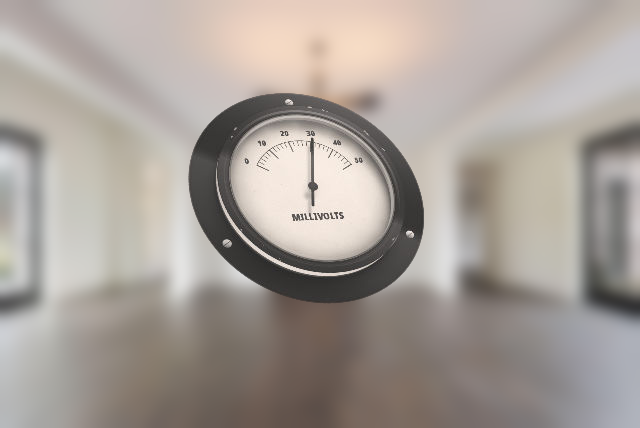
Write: 30 mV
